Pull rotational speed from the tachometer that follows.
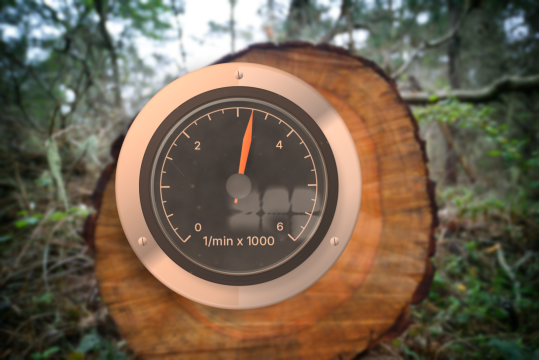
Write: 3250 rpm
